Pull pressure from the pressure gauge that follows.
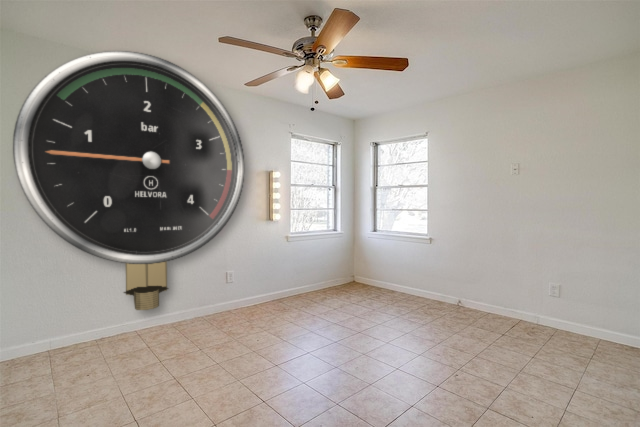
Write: 0.7 bar
